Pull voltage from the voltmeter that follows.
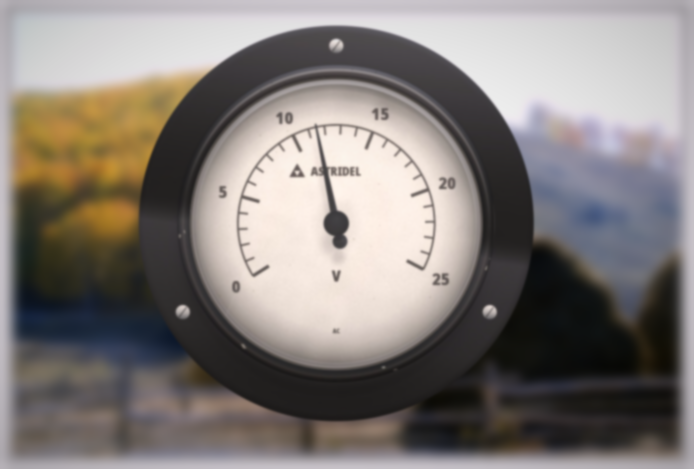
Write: 11.5 V
